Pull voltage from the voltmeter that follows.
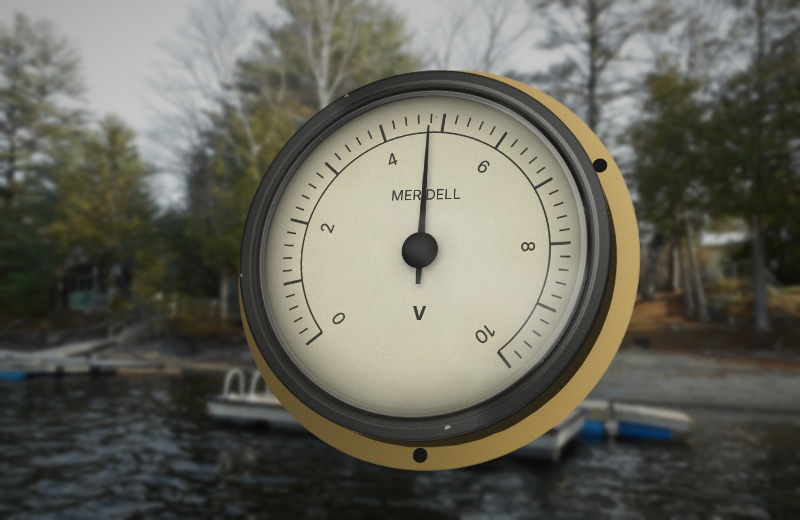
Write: 4.8 V
